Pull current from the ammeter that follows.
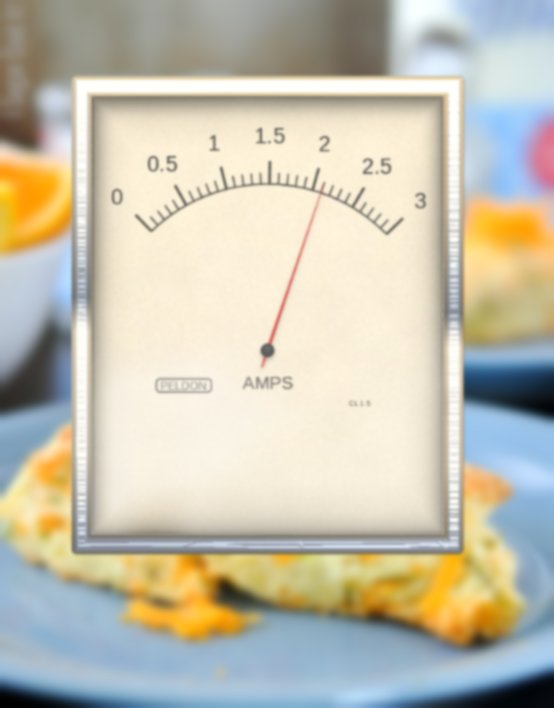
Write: 2.1 A
